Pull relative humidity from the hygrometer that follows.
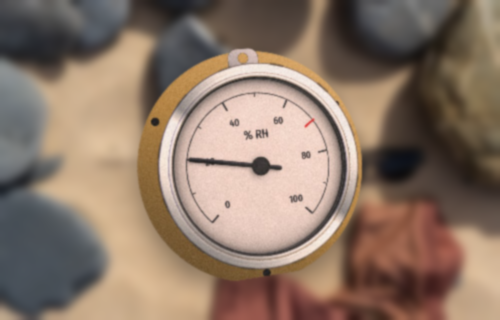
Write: 20 %
